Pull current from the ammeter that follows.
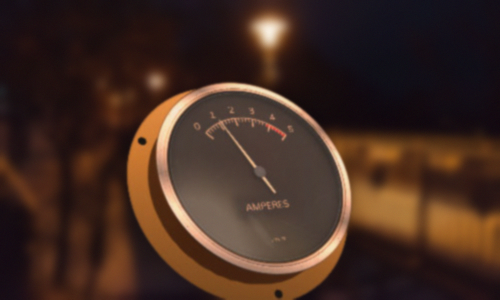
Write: 1 A
